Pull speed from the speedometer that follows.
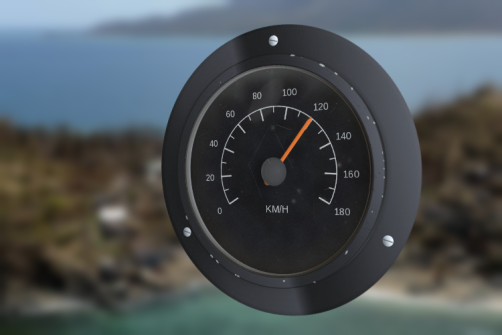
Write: 120 km/h
